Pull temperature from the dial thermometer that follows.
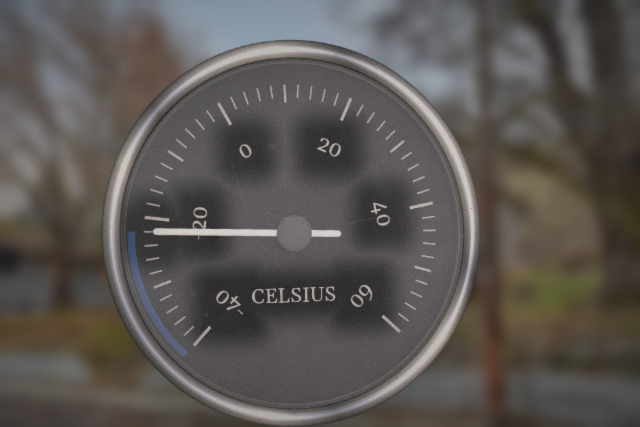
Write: -22 °C
